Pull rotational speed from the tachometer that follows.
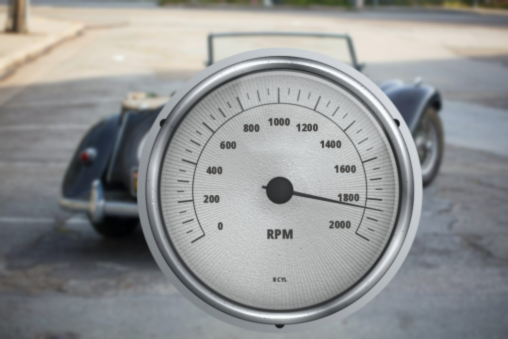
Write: 1850 rpm
